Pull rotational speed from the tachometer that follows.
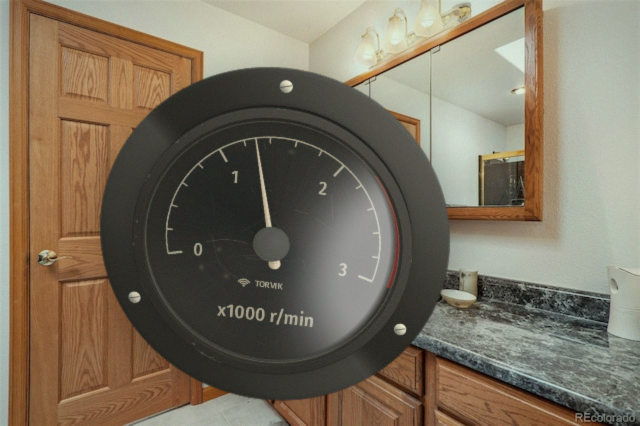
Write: 1300 rpm
